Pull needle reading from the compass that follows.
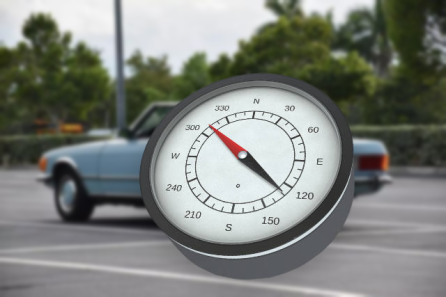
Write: 310 °
